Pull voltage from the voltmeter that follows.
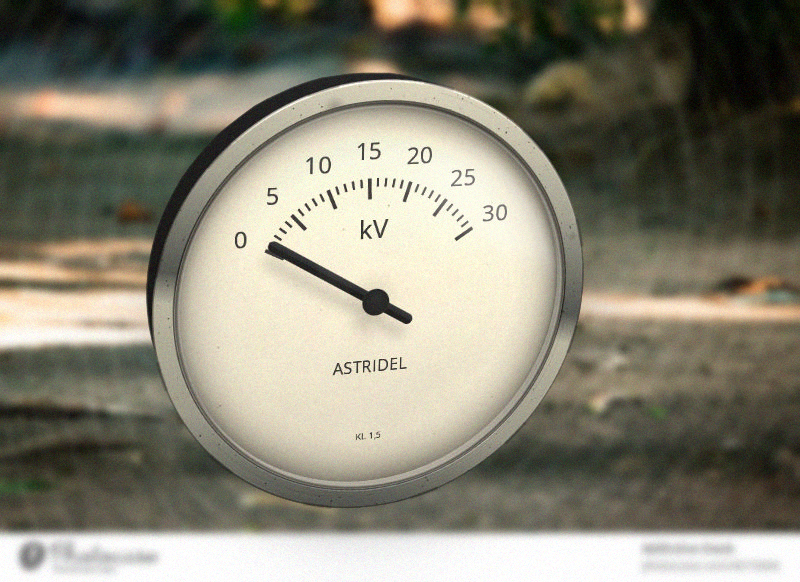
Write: 1 kV
